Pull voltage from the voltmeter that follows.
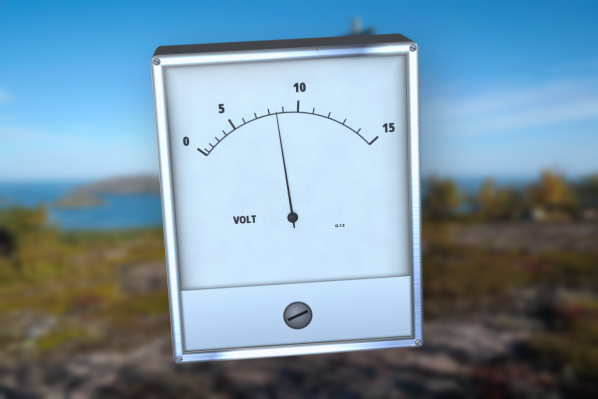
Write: 8.5 V
